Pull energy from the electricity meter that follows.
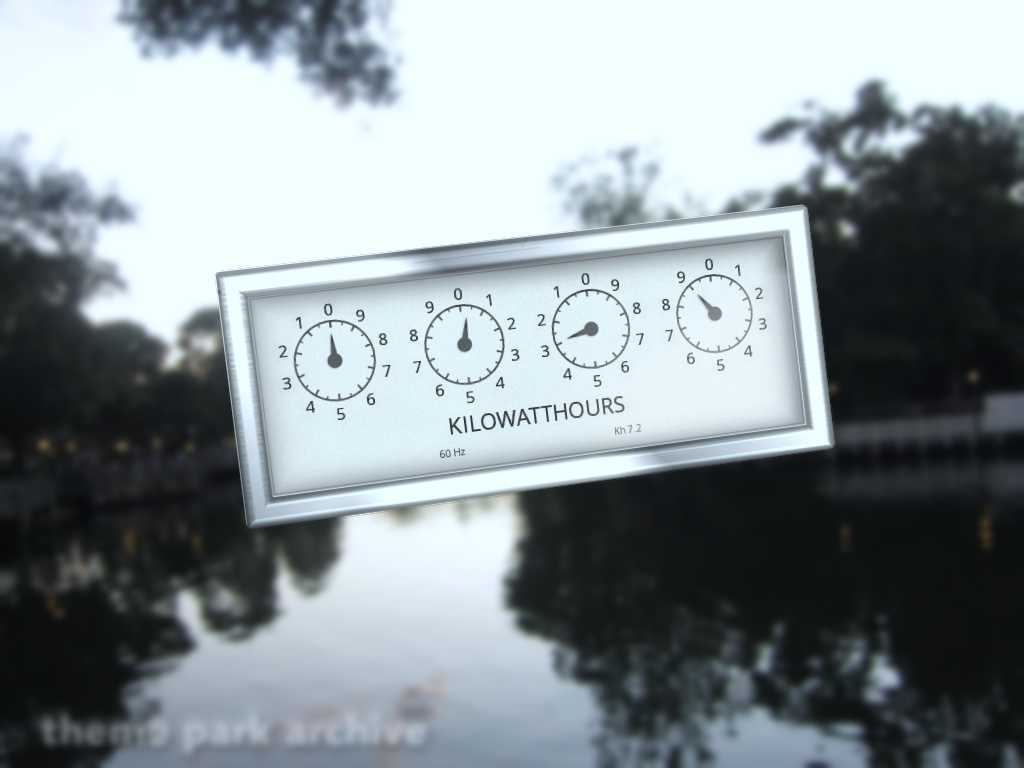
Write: 29 kWh
